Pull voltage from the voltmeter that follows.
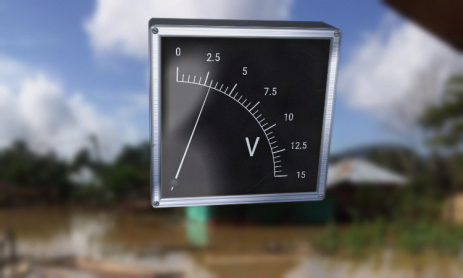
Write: 3 V
